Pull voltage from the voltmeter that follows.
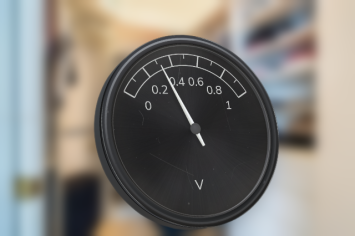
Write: 0.3 V
